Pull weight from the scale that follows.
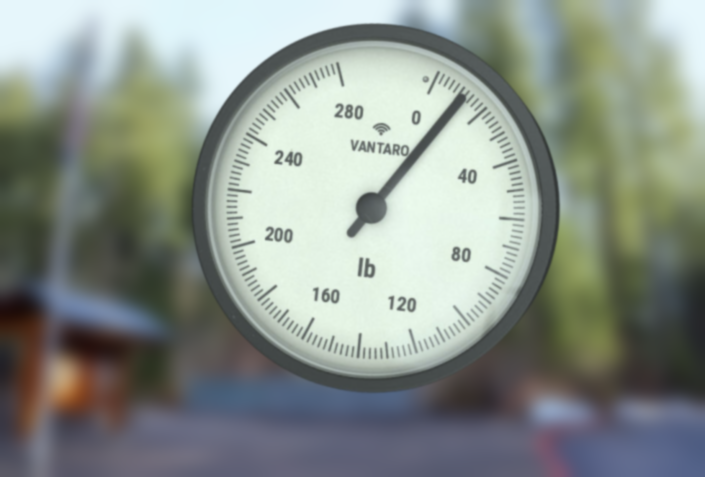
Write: 12 lb
